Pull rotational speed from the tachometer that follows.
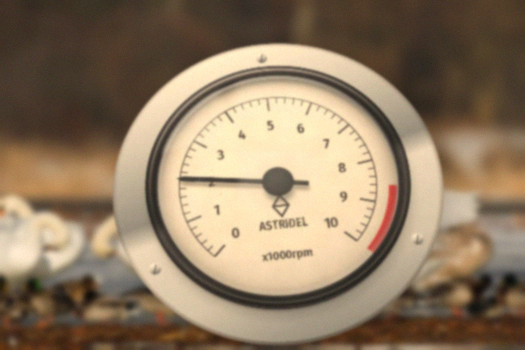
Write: 2000 rpm
